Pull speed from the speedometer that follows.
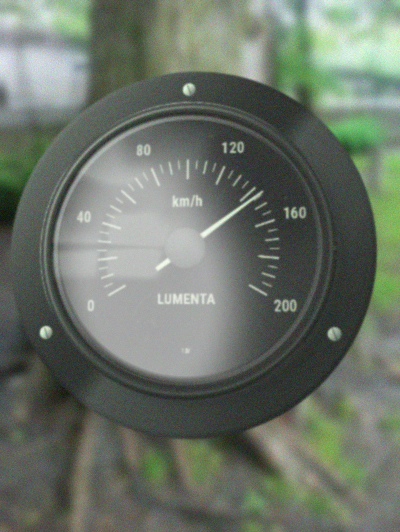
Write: 145 km/h
